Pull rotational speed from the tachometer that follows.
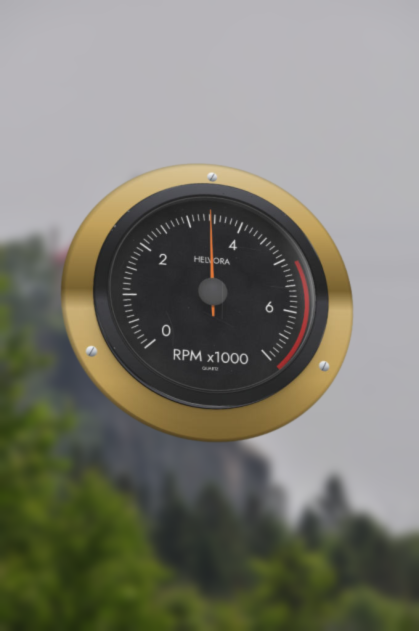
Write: 3400 rpm
